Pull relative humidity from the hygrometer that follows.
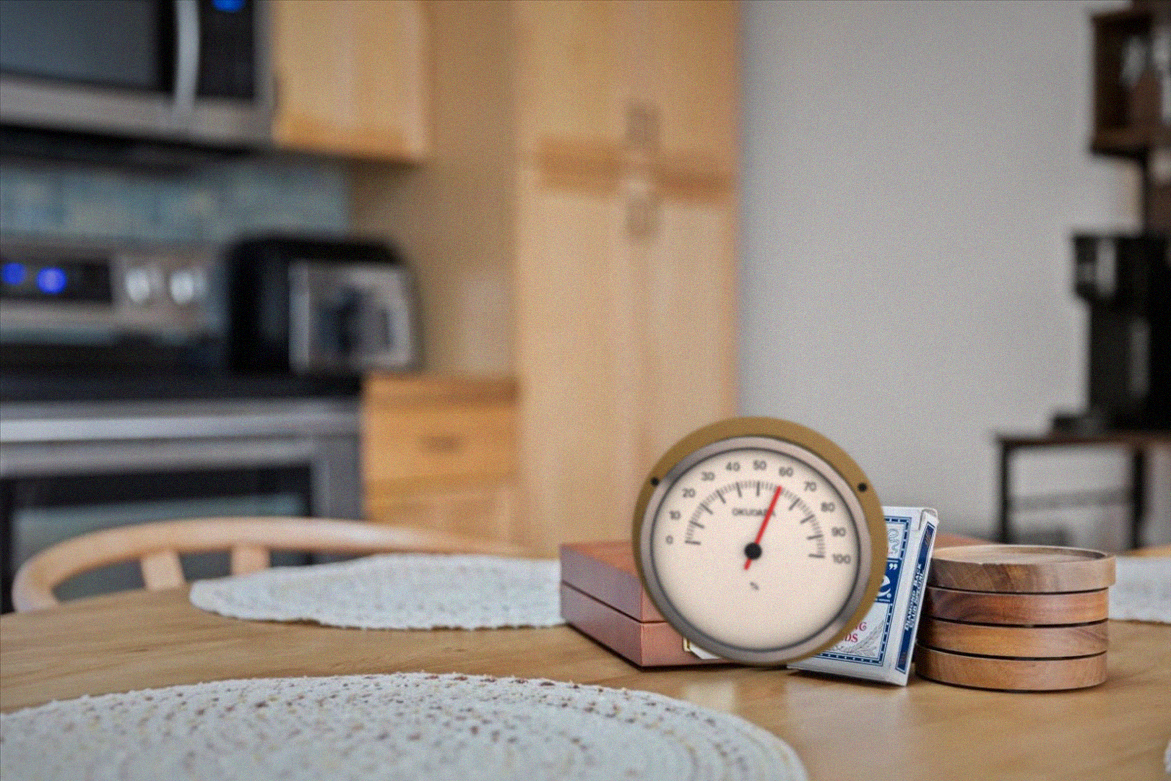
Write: 60 %
